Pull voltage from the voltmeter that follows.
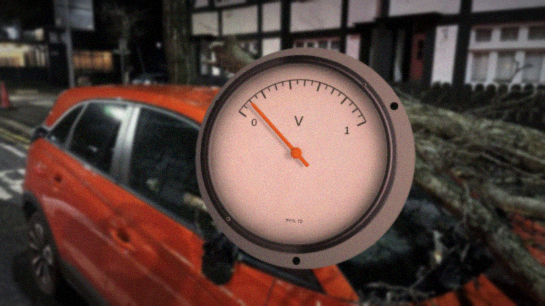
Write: 0.1 V
